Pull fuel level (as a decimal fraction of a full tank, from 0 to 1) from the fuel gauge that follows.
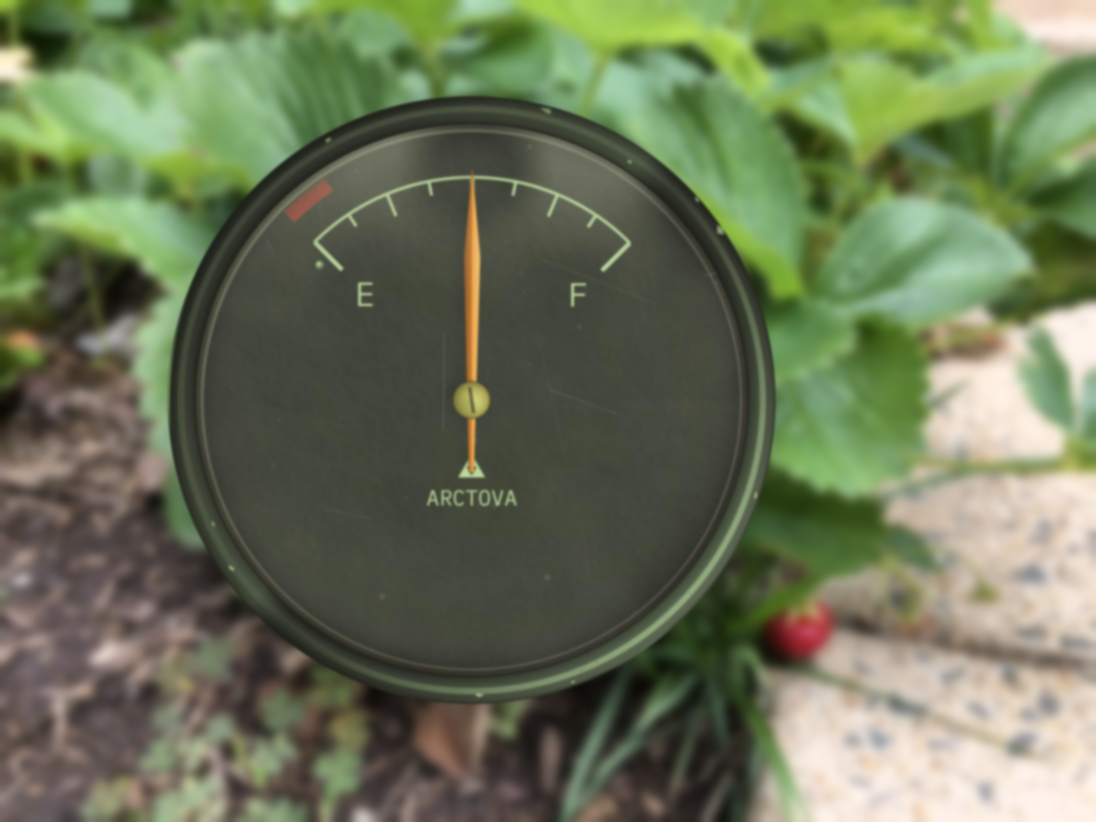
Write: 0.5
